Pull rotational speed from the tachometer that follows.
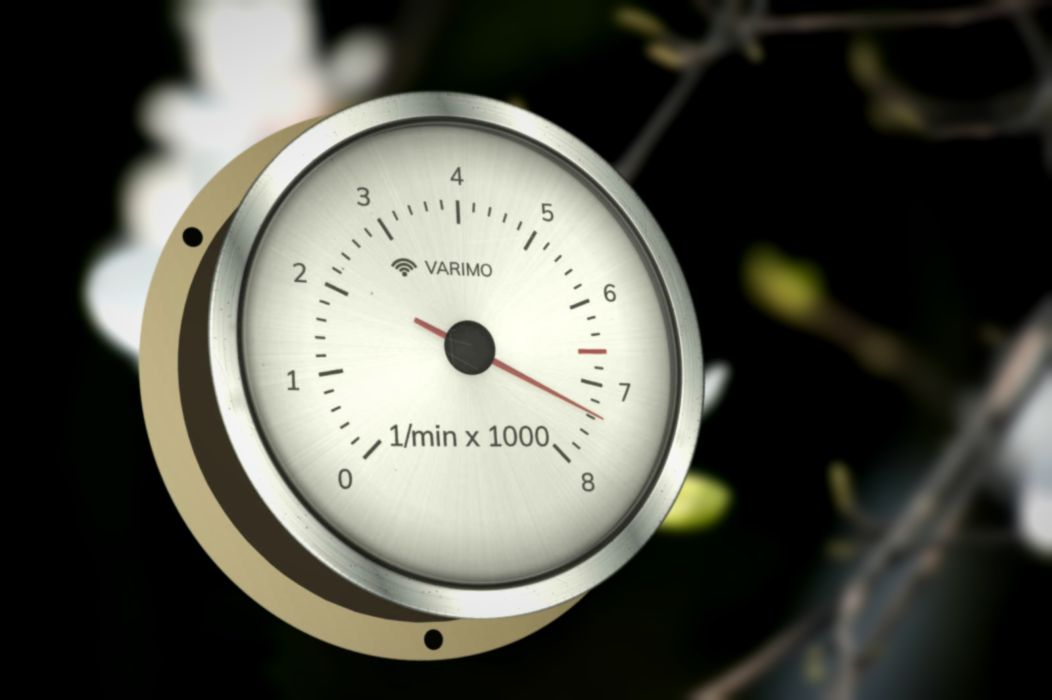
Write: 7400 rpm
